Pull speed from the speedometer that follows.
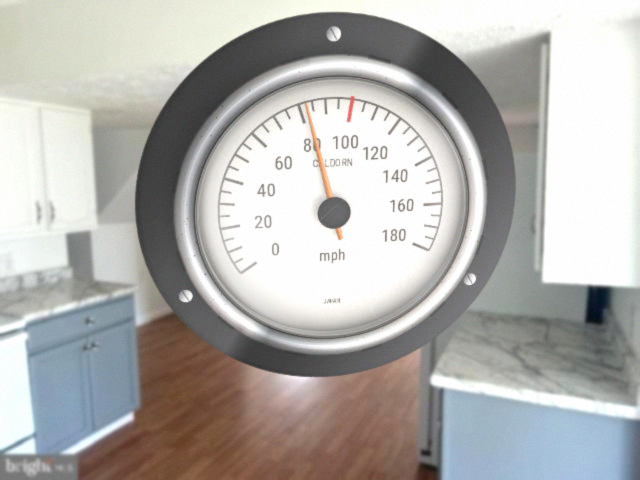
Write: 82.5 mph
